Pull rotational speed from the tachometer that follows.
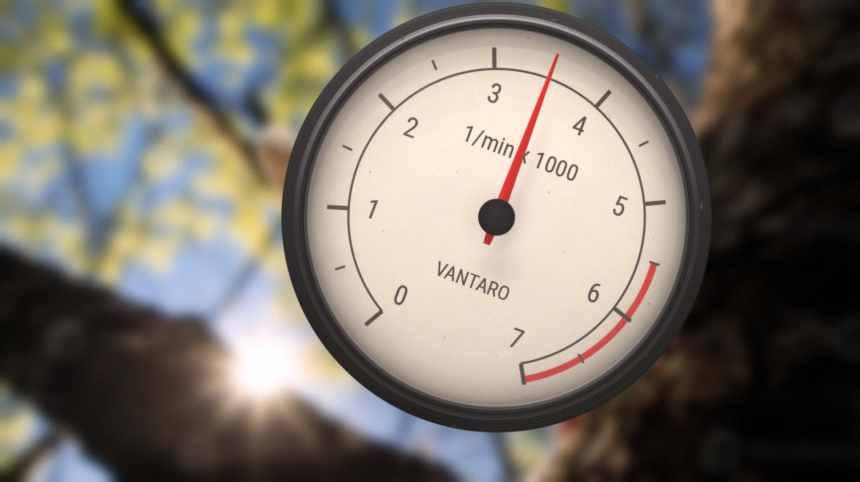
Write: 3500 rpm
